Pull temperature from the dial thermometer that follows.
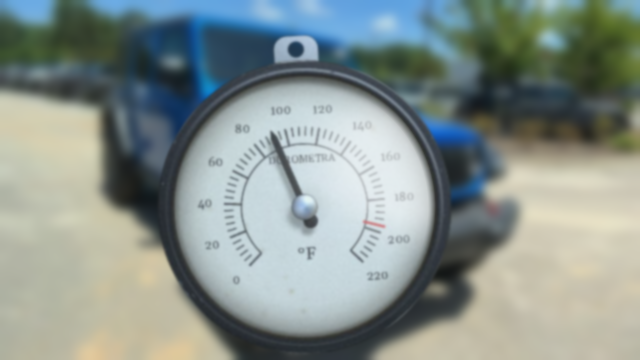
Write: 92 °F
